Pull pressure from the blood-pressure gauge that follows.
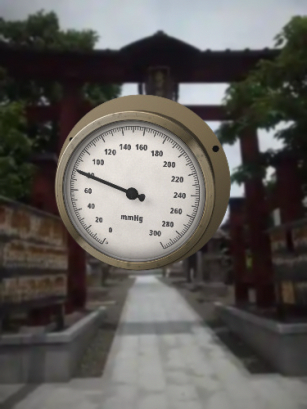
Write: 80 mmHg
